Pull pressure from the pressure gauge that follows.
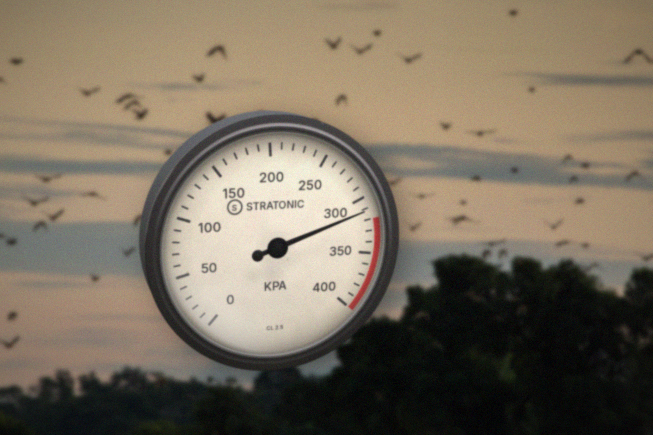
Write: 310 kPa
